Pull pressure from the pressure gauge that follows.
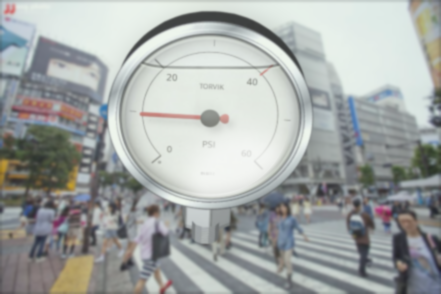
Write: 10 psi
